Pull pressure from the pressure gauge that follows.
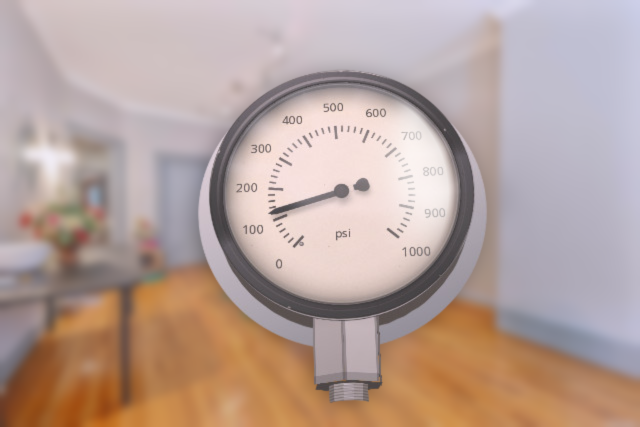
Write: 120 psi
